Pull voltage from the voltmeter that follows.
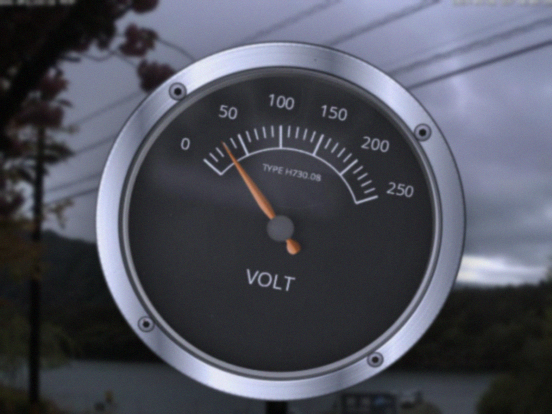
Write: 30 V
